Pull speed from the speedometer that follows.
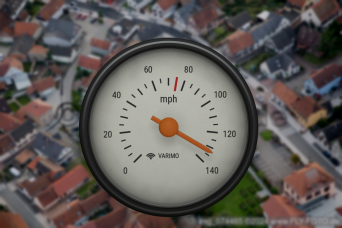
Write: 132.5 mph
